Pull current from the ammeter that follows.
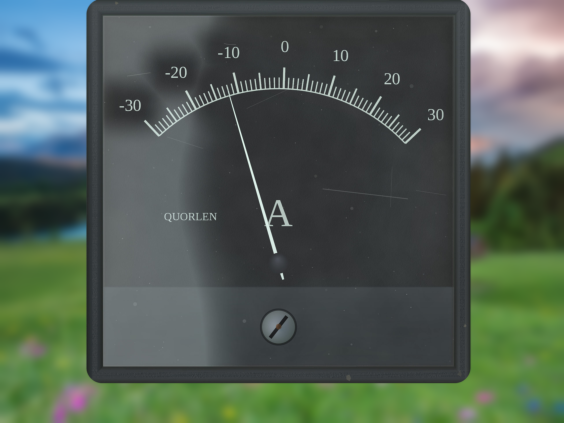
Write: -12 A
